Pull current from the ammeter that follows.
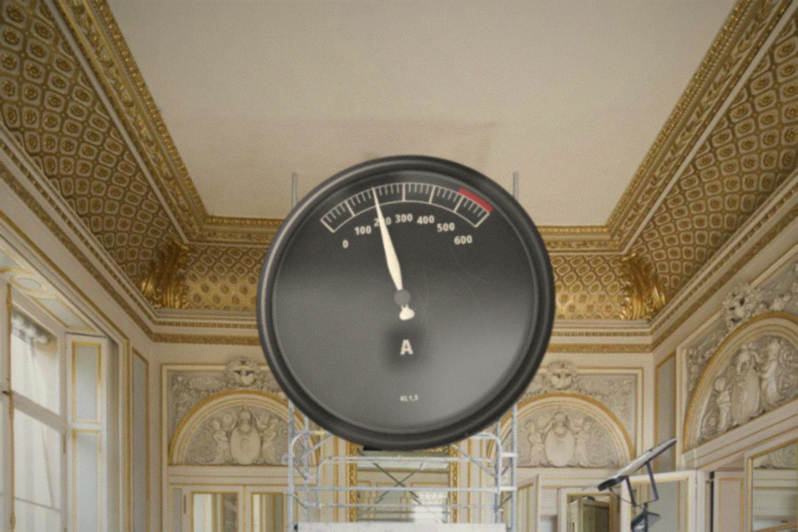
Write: 200 A
